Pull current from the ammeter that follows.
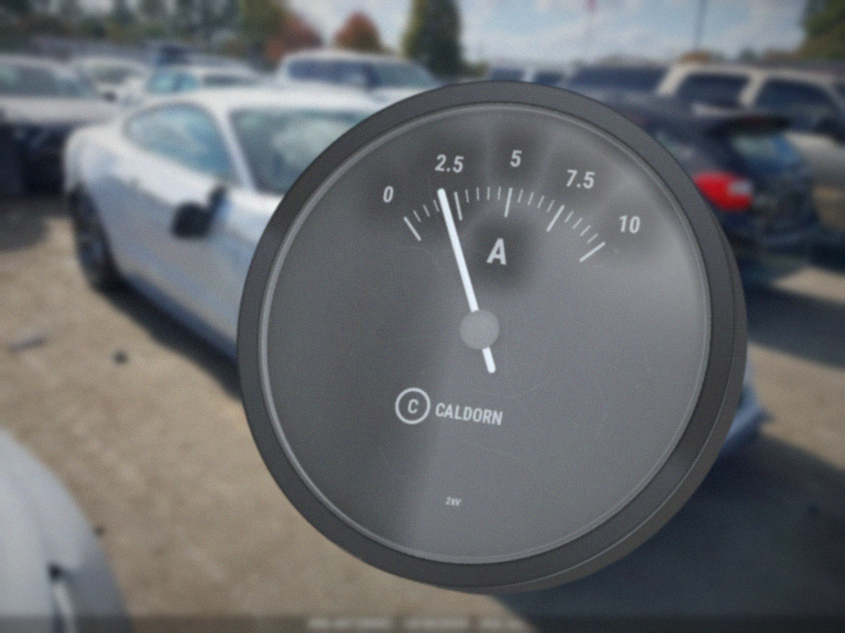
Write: 2 A
